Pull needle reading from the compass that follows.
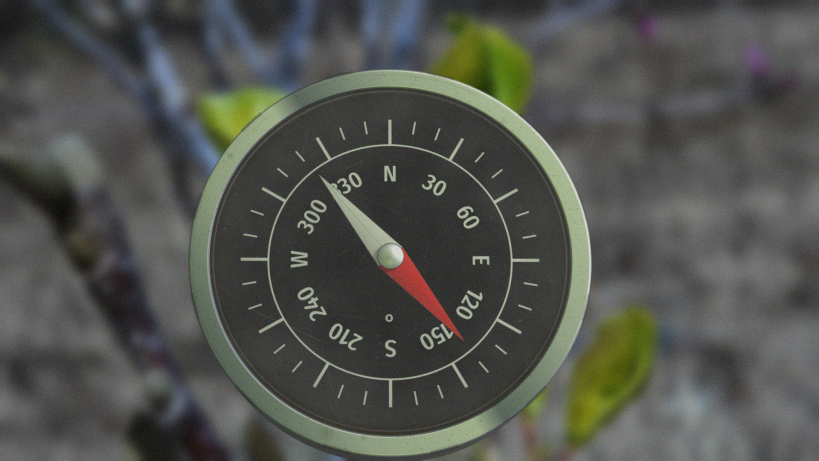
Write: 140 °
